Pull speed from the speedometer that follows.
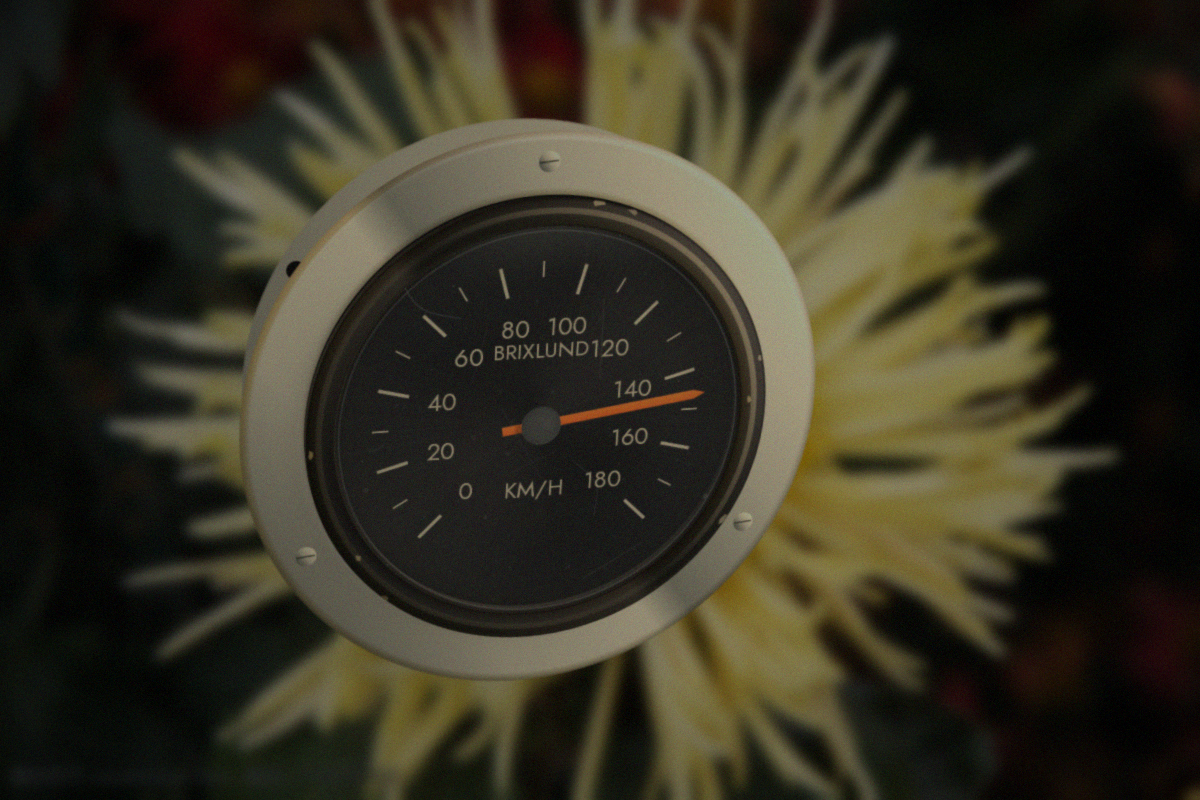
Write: 145 km/h
